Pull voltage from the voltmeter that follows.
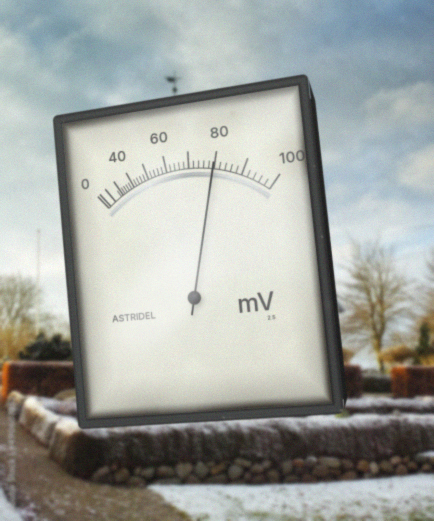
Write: 80 mV
